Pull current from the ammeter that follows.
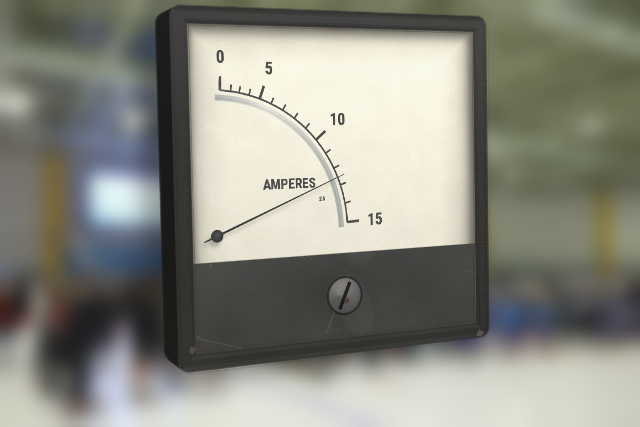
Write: 12.5 A
